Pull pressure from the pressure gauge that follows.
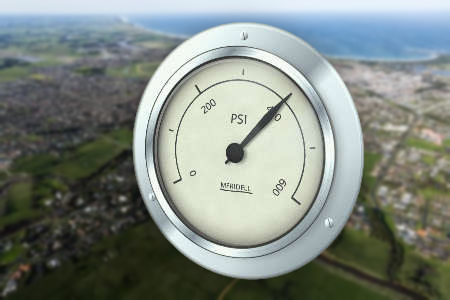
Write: 400 psi
